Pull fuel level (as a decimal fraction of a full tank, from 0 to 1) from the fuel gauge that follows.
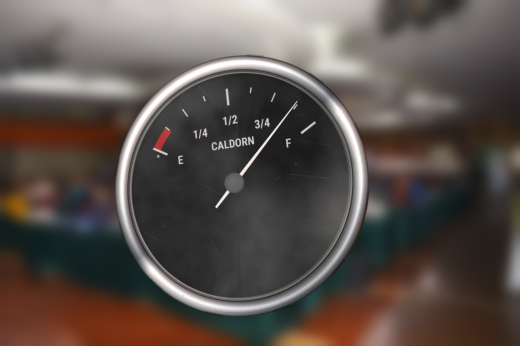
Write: 0.875
